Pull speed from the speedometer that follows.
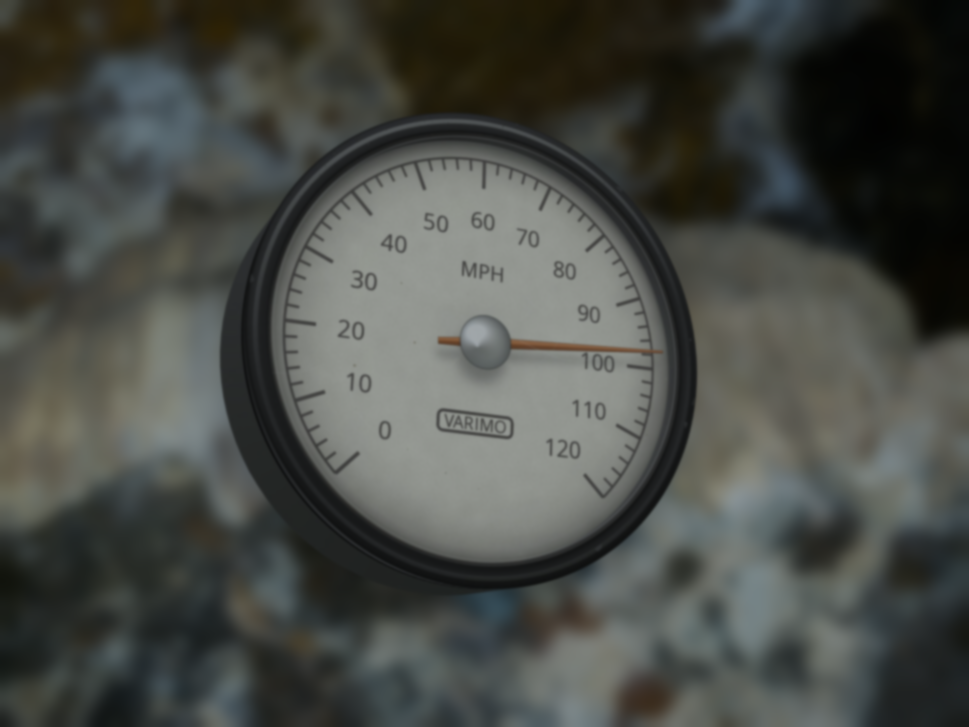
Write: 98 mph
